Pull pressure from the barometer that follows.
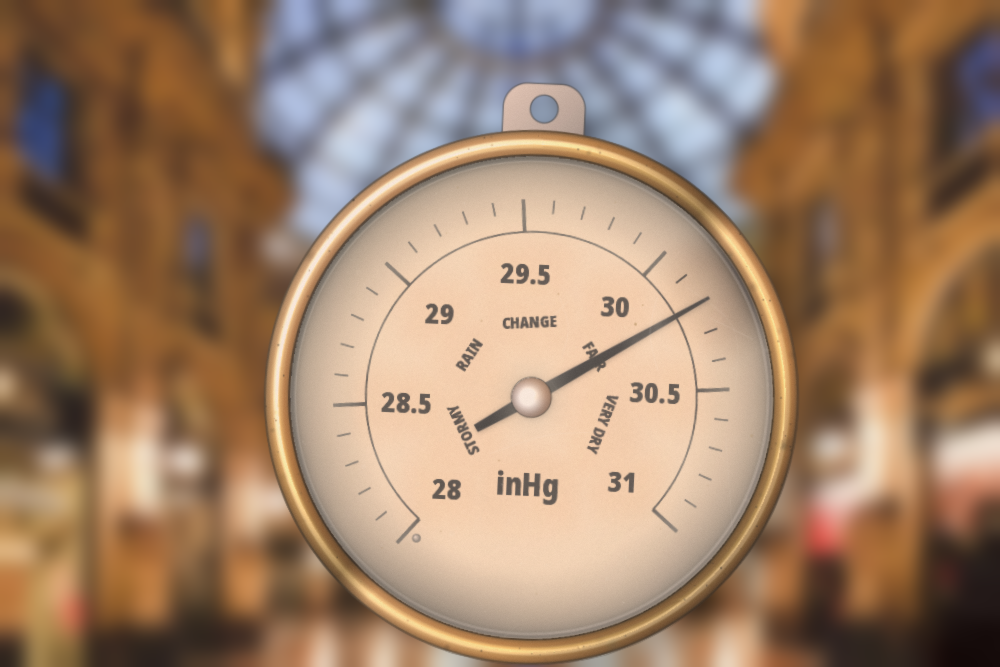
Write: 30.2 inHg
